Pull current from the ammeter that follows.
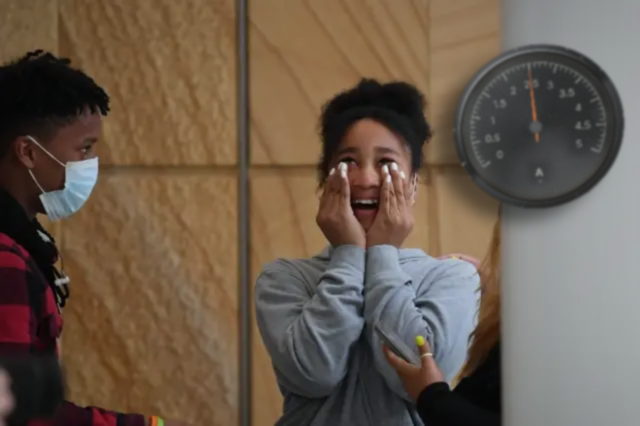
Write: 2.5 A
